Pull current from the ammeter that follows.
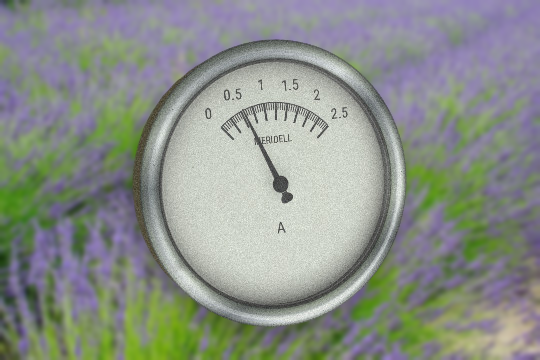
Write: 0.5 A
